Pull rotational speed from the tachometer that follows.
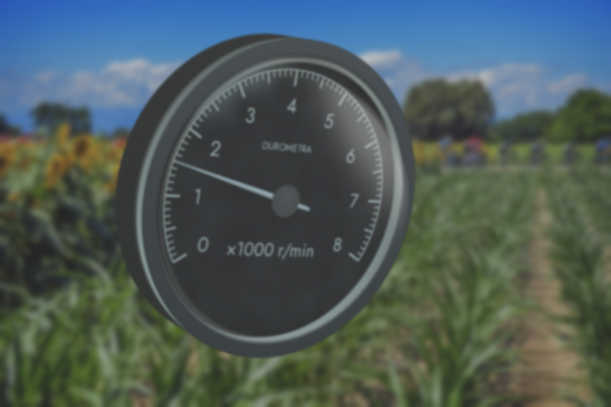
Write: 1500 rpm
